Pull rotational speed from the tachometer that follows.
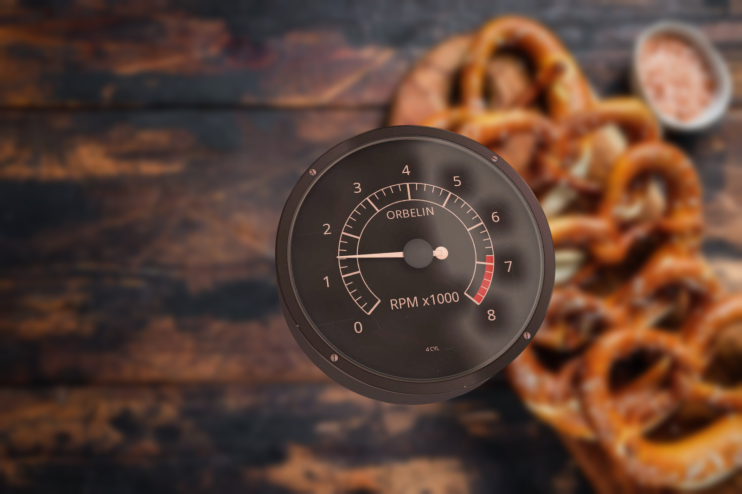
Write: 1400 rpm
